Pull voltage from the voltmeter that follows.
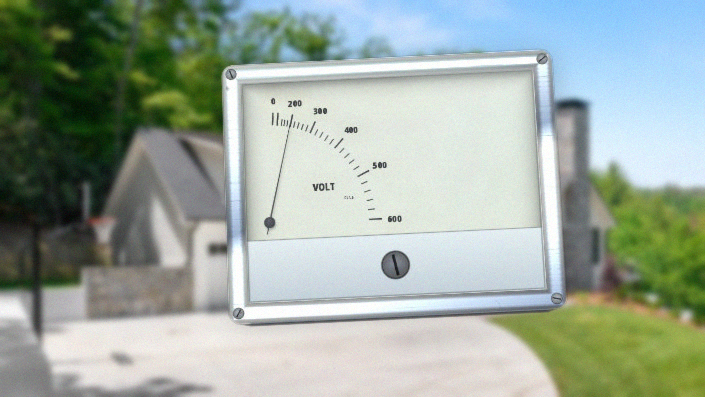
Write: 200 V
